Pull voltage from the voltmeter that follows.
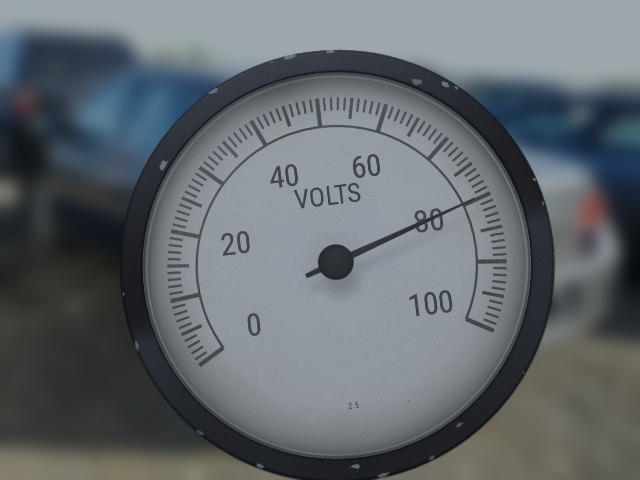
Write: 80 V
